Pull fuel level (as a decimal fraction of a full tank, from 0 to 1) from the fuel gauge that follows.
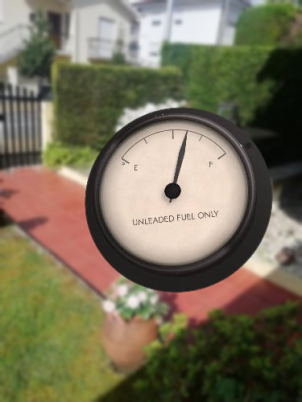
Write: 0.625
